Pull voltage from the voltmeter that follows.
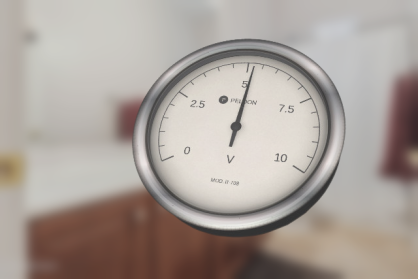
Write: 5.25 V
